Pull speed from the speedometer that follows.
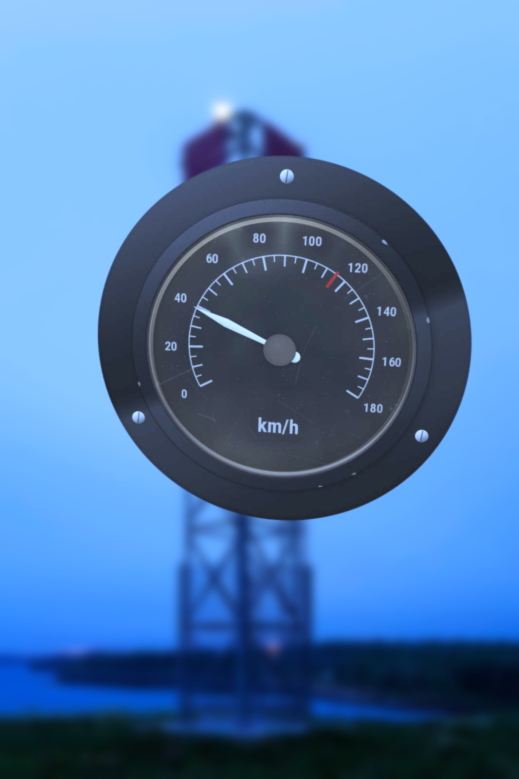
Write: 40 km/h
